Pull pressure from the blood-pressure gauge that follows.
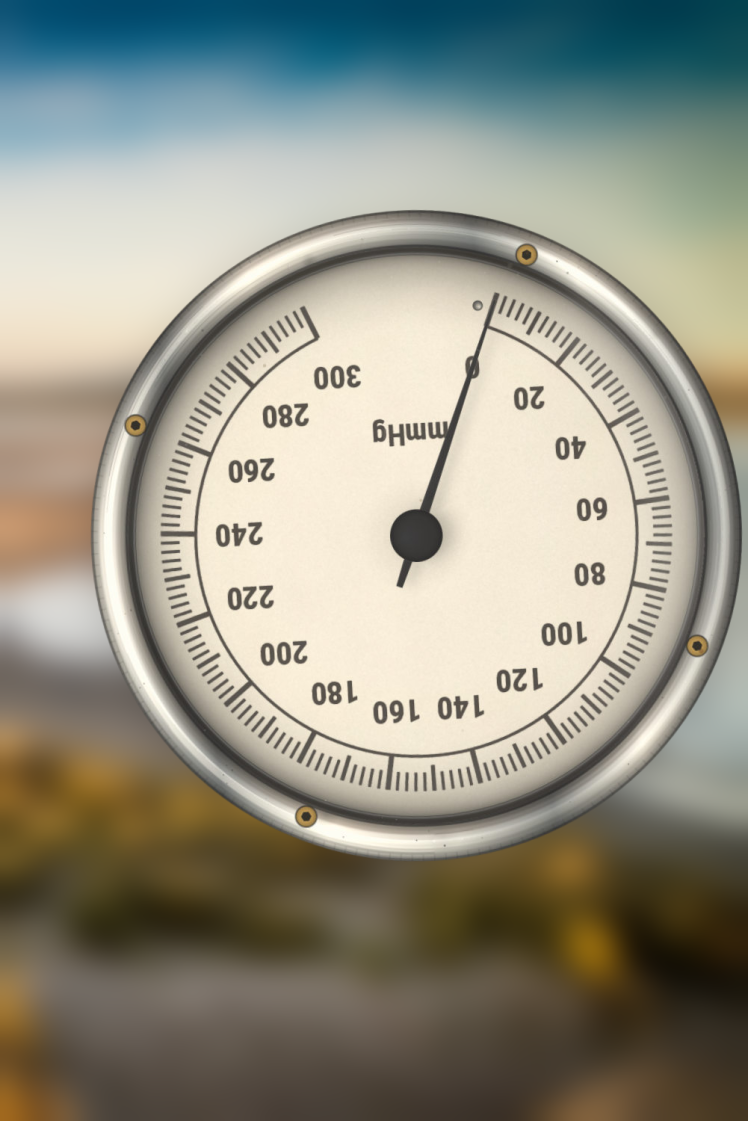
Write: 0 mmHg
